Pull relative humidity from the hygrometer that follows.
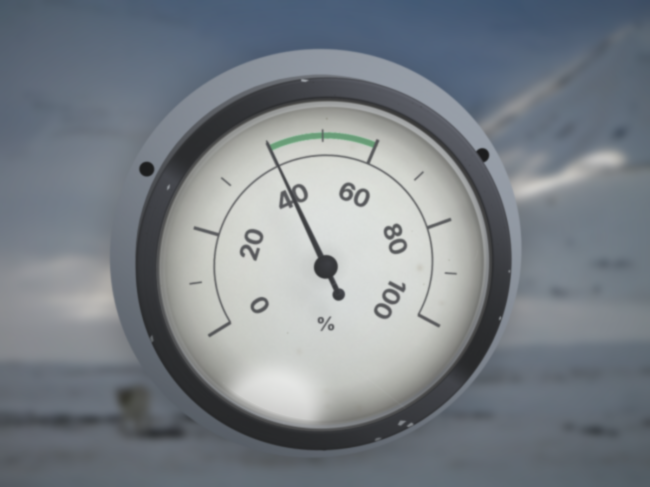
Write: 40 %
